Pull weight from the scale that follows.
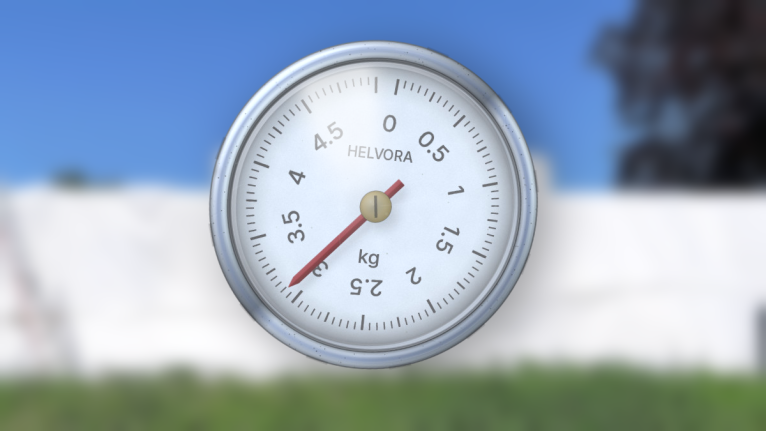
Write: 3.1 kg
